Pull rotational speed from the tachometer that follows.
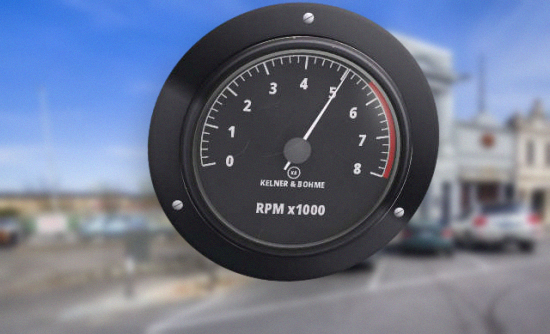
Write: 5000 rpm
